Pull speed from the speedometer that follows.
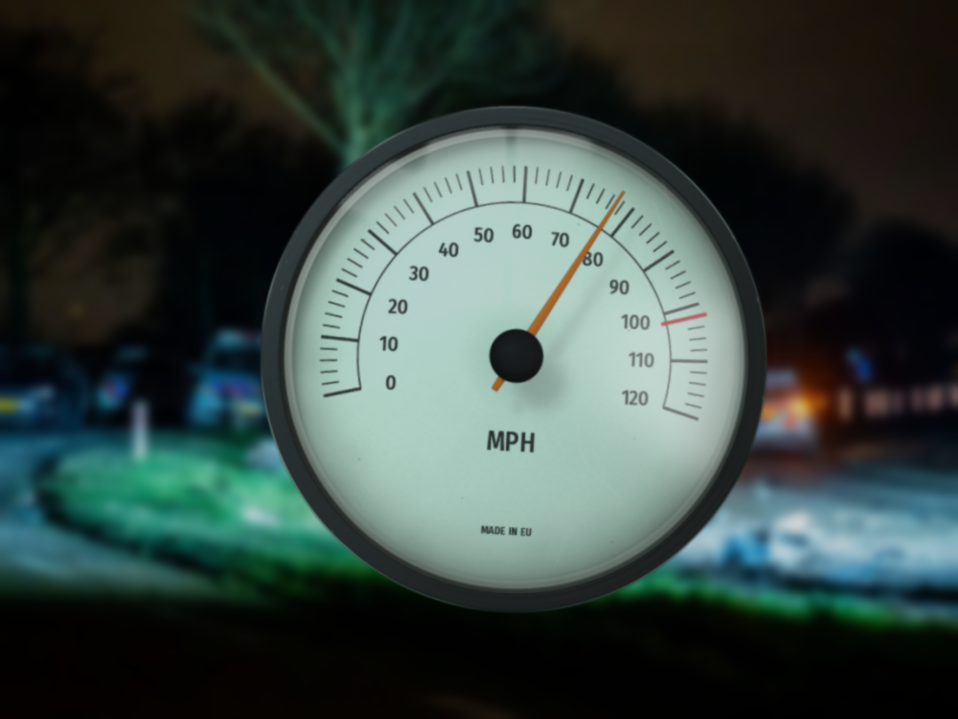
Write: 77 mph
